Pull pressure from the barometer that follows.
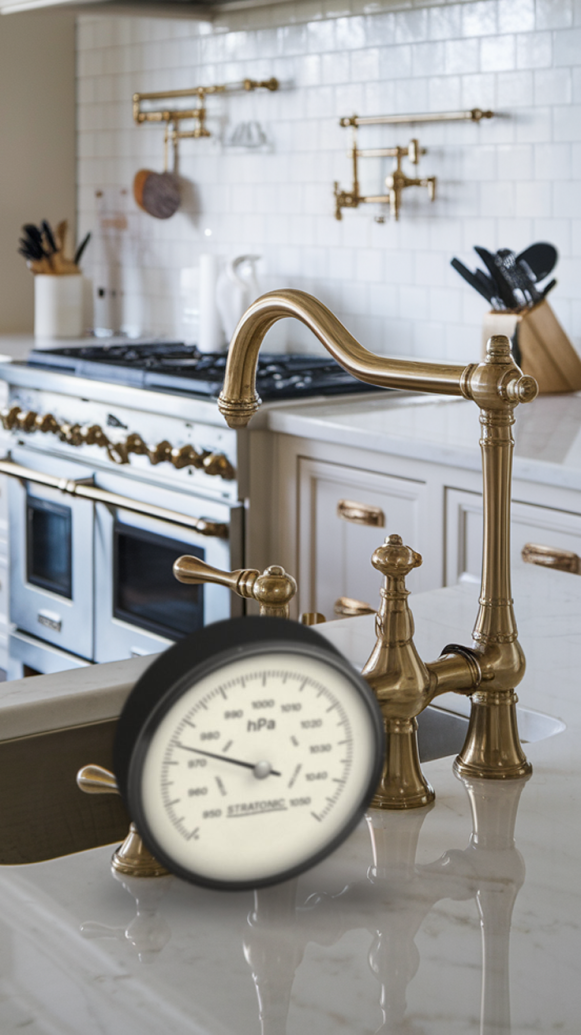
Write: 975 hPa
